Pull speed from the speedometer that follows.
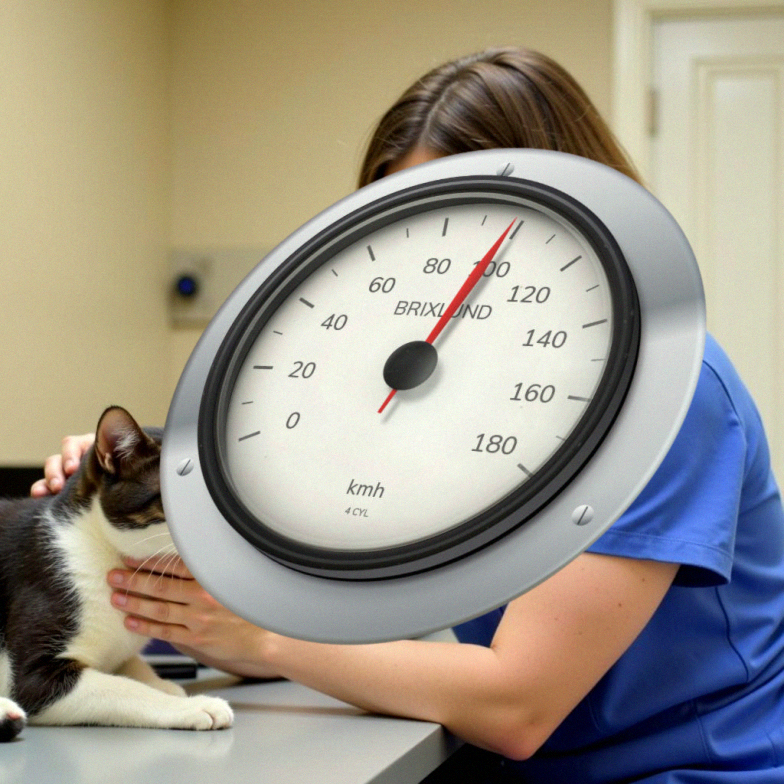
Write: 100 km/h
